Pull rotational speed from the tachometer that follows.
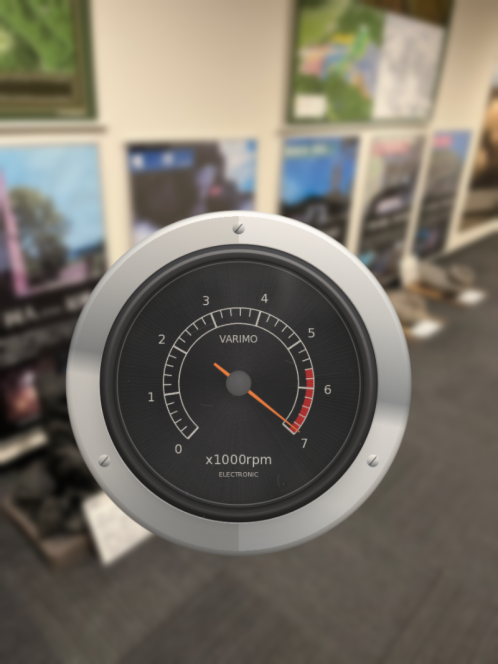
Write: 6900 rpm
